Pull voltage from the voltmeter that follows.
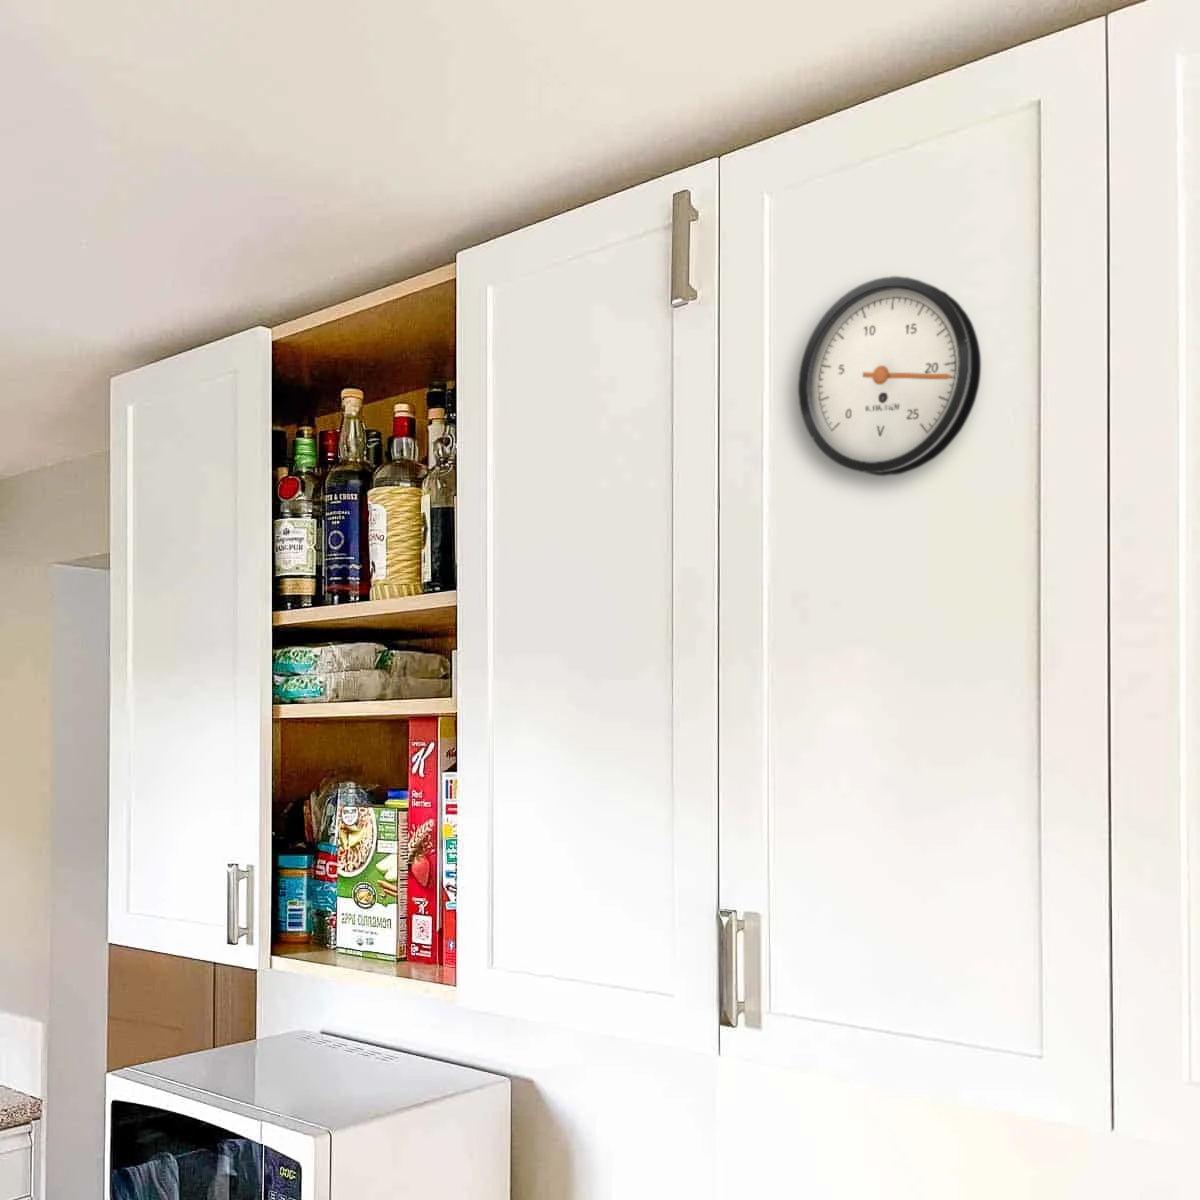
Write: 21 V
